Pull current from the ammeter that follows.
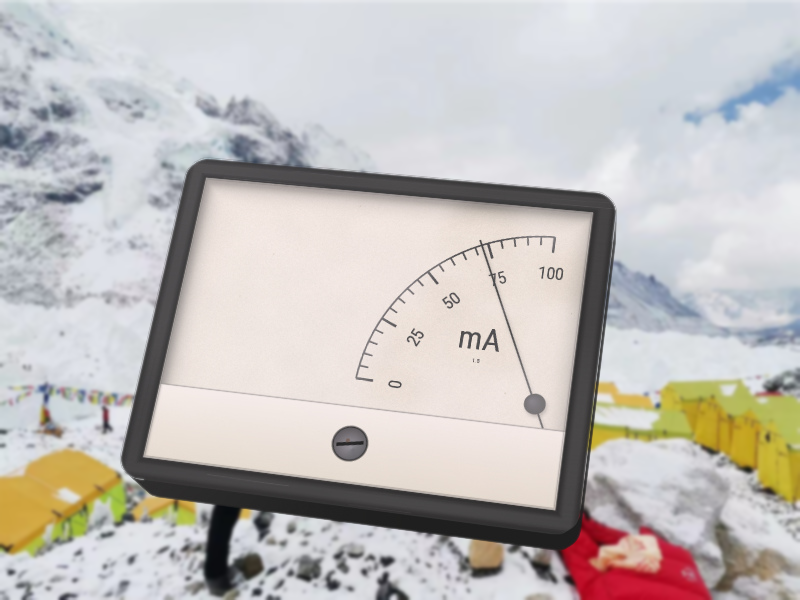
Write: 72.5 mA
